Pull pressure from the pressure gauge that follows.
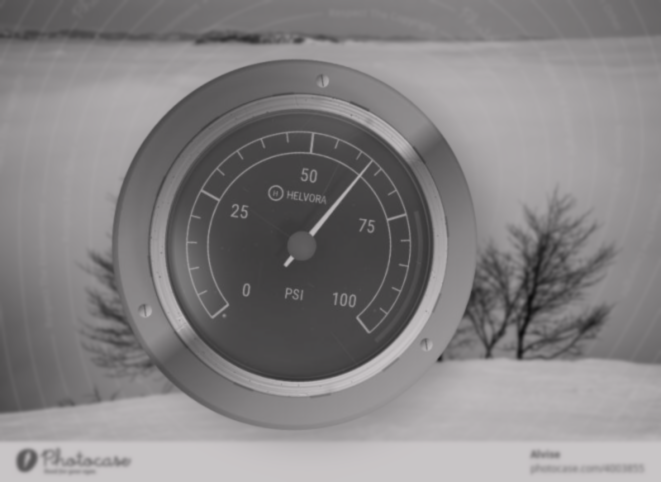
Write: 62.5 psi
